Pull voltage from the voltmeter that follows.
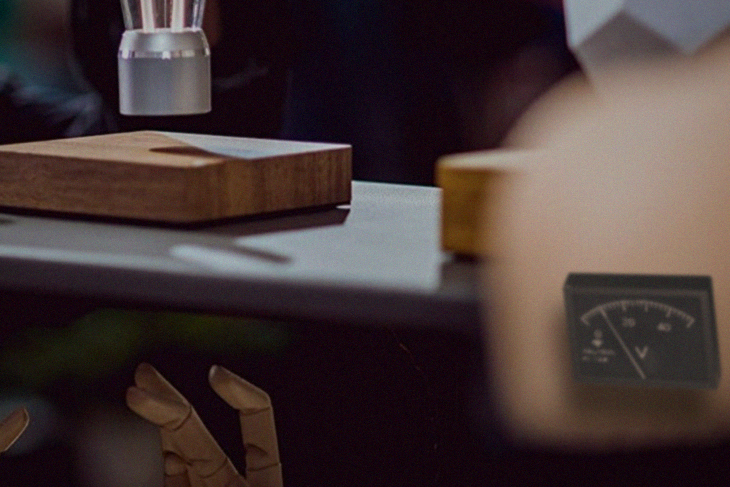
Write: 10 V
